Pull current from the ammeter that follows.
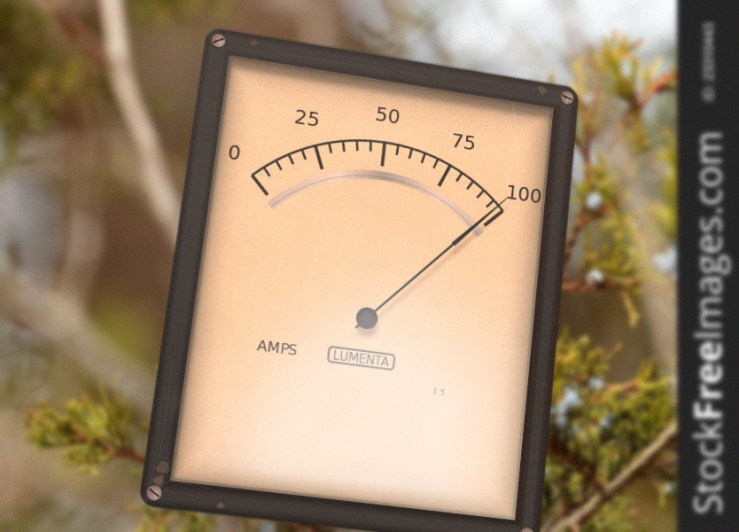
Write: 97.5 A
